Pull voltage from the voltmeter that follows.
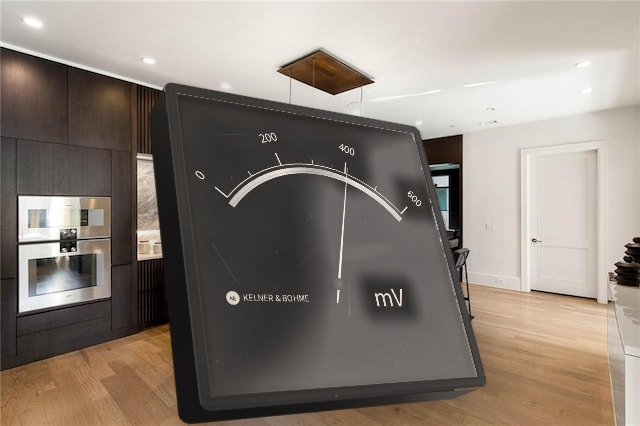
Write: 400 mV
